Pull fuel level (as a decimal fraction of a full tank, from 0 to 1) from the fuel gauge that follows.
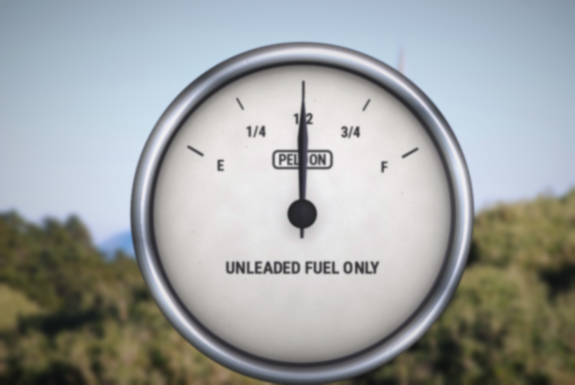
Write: 0.5
